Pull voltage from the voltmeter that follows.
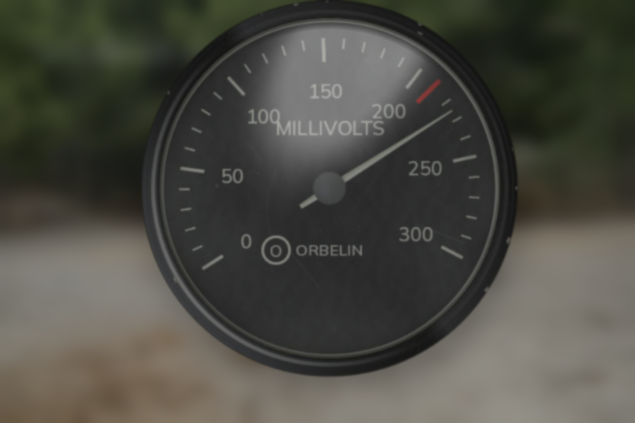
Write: 225 mV
